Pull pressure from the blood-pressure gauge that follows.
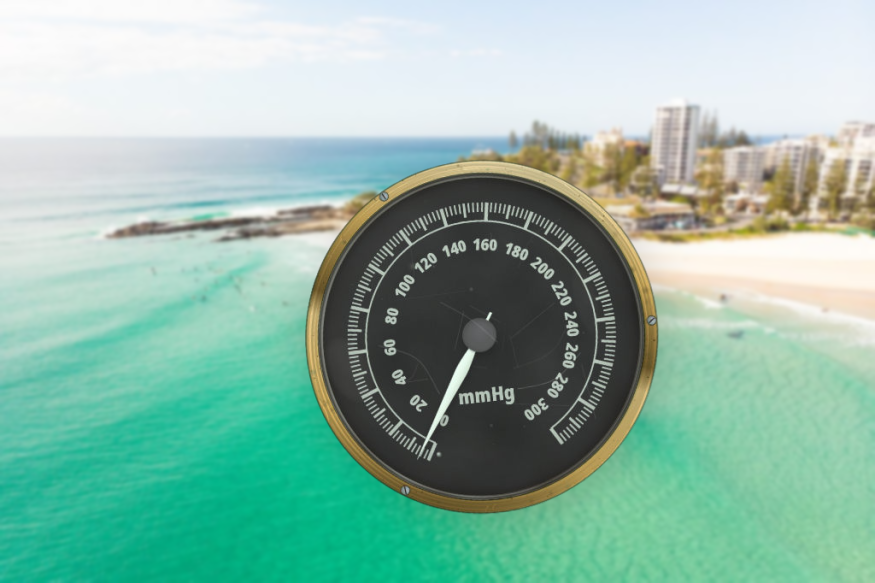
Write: 4 mmHg
